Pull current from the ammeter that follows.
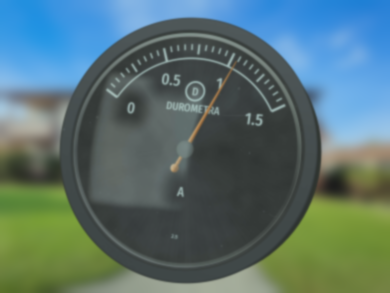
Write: 1.05 A
